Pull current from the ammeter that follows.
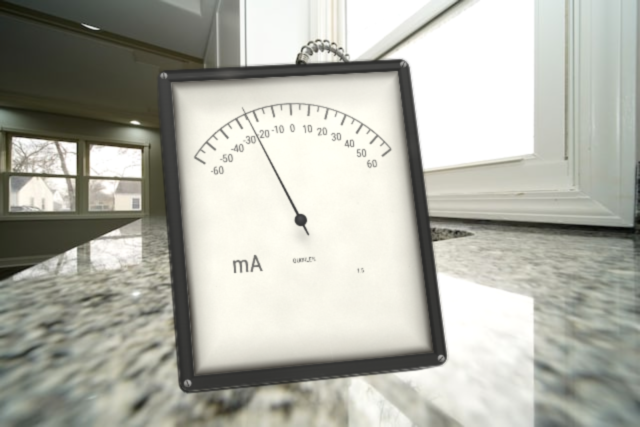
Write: -25 mA
